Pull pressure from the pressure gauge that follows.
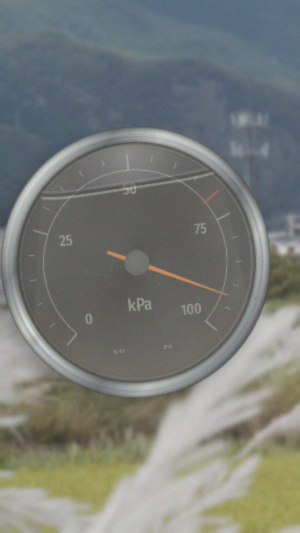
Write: 92.5 kPa
